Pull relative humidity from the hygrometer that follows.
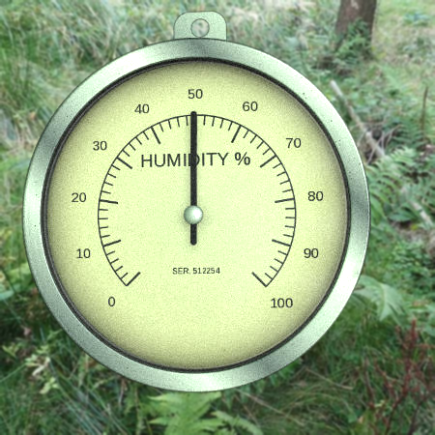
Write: 50 %
